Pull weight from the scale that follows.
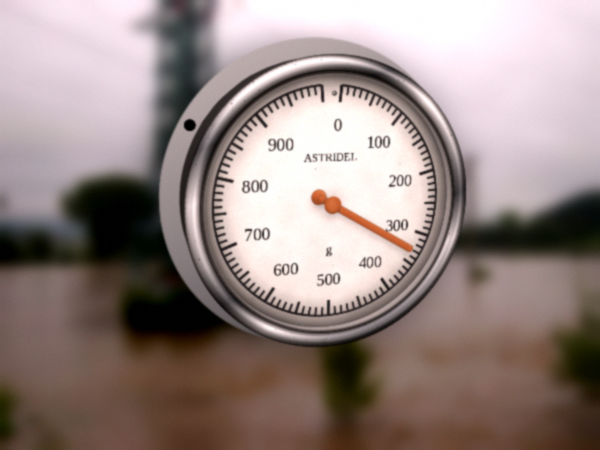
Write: 330 g
